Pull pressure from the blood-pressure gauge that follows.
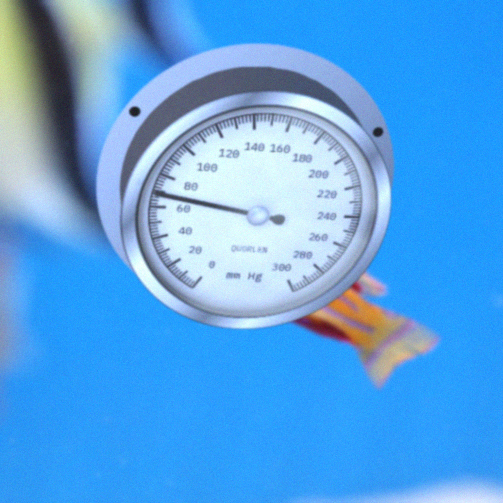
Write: 70 mmHg
